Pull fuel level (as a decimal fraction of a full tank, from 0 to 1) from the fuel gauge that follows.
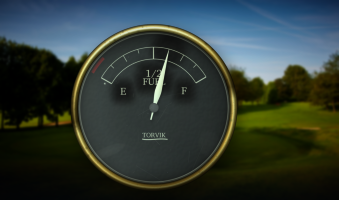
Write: 0.625
